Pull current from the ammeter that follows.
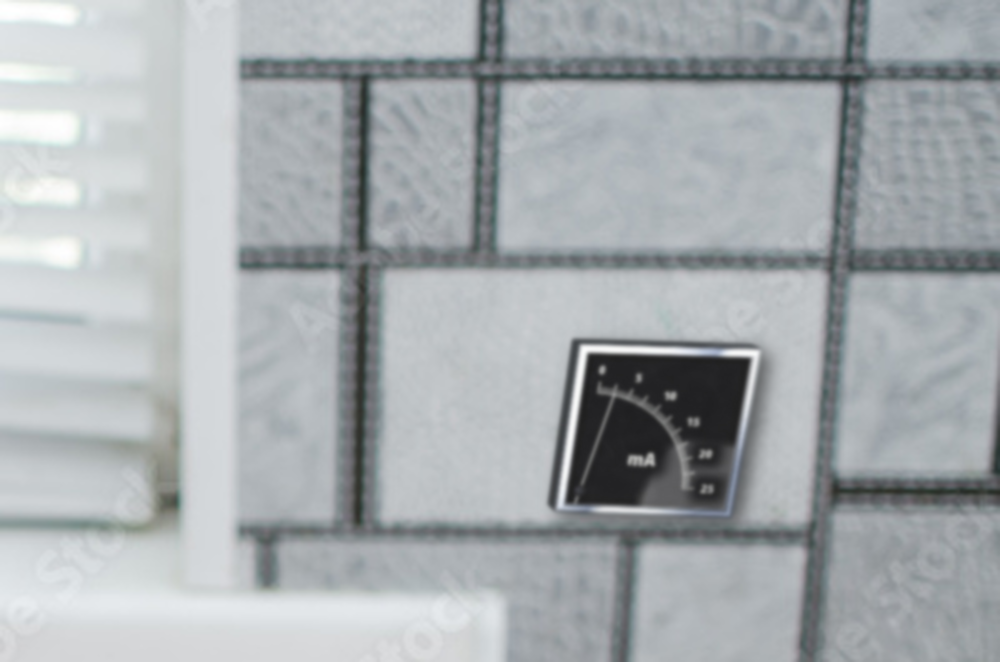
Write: 2.5 mA
